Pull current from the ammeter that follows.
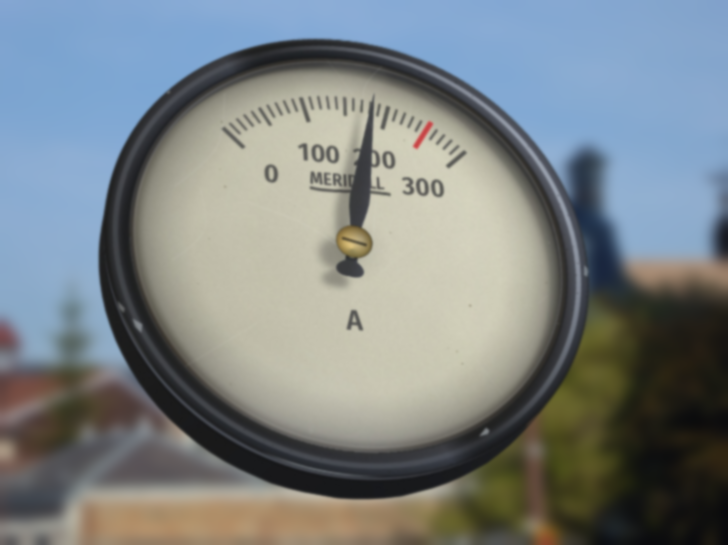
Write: 180 A
